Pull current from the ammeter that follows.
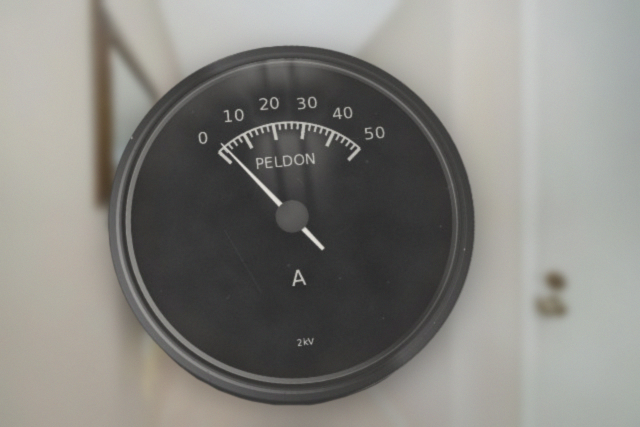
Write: 2 A
